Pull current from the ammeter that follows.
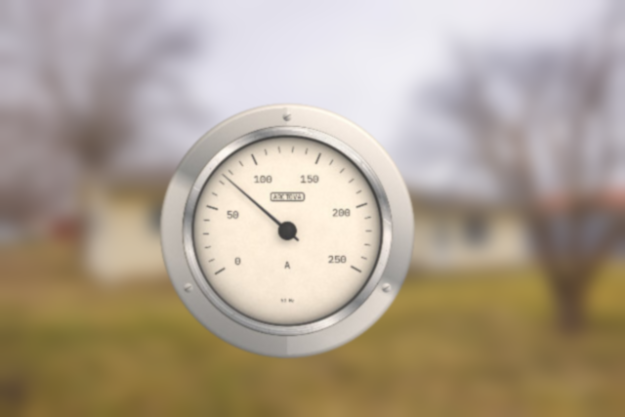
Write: 75 A
